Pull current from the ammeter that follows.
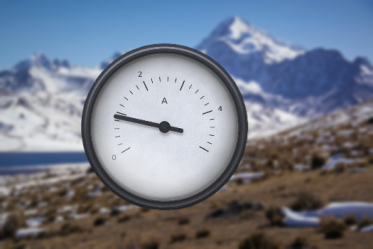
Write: 0.9 A
